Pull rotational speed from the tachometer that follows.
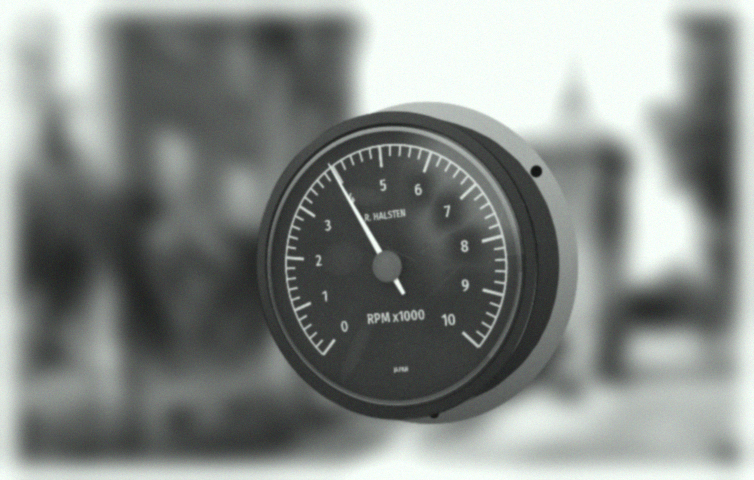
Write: 4000 rpm
